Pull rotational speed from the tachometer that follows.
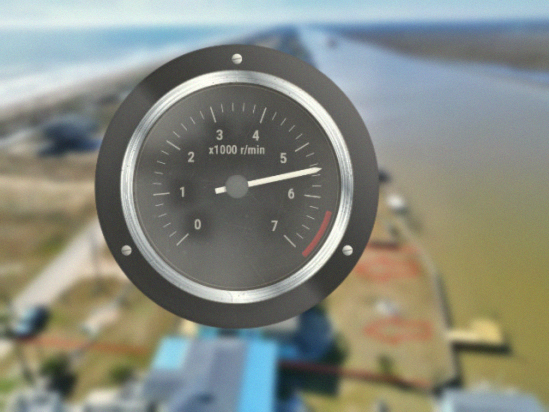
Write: 5500 rpm
